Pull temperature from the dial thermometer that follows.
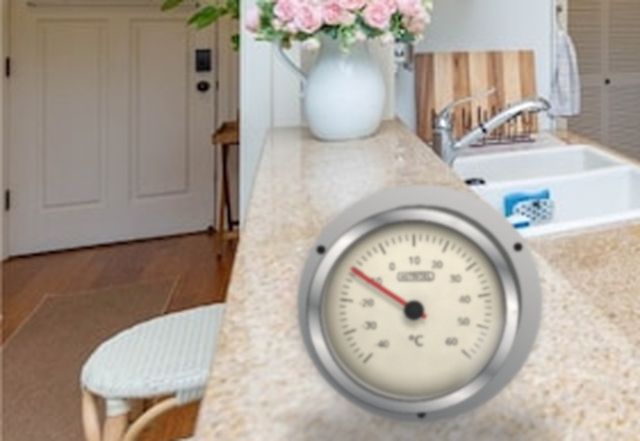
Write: -10 °C
